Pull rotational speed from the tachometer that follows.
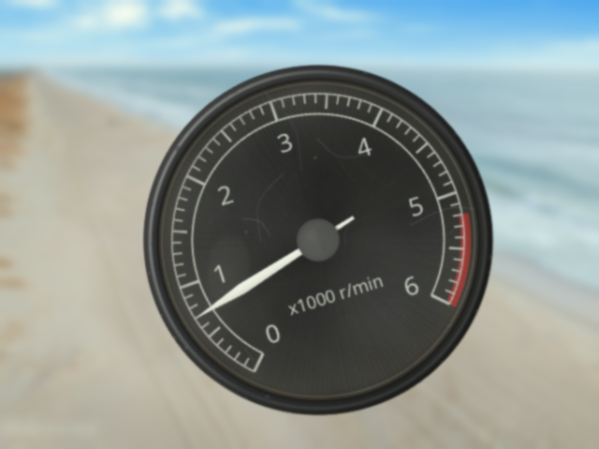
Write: 700 rpm
